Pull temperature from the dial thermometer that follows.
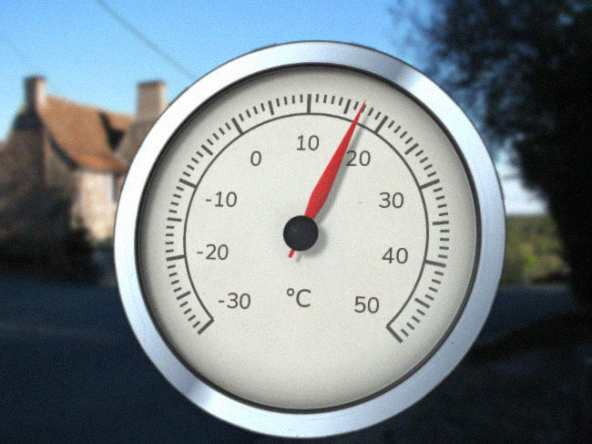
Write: 17 °C
